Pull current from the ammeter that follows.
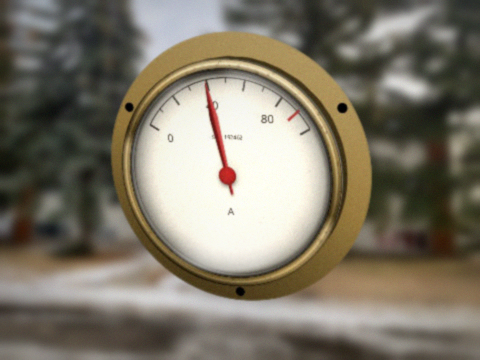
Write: 40 A
